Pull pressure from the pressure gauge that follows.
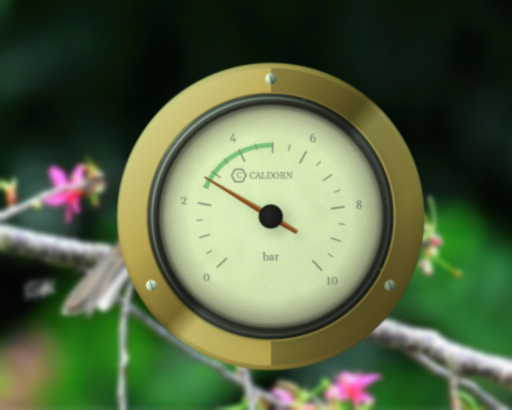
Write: 2.75 bar
